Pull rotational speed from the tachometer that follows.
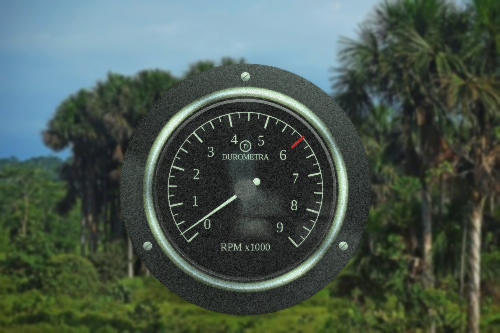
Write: 250 rpm
